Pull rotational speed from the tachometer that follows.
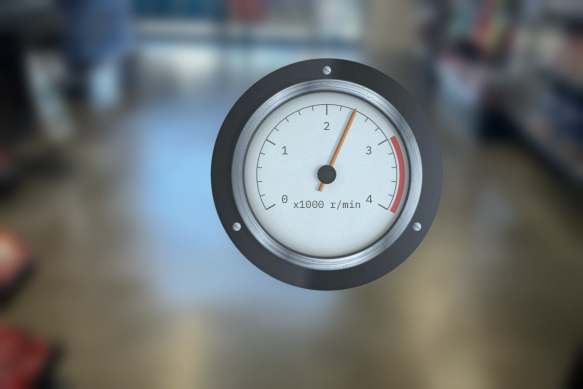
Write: 2400 rpm
